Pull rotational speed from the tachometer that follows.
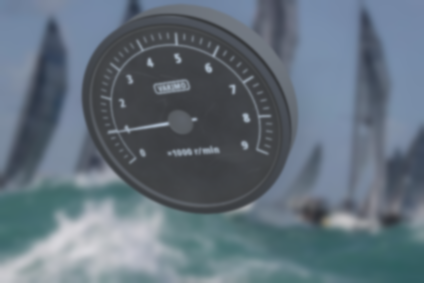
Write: 1000 rpm
